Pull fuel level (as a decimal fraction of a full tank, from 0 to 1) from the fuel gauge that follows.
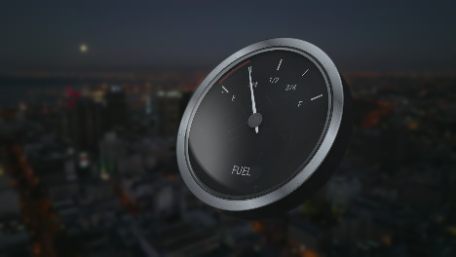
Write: 0.25
